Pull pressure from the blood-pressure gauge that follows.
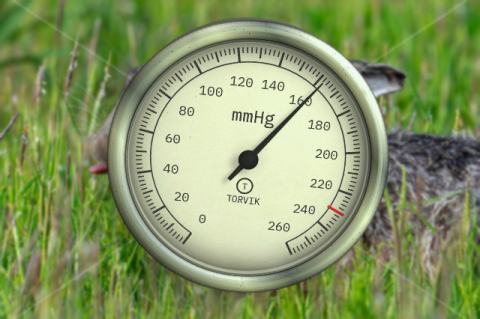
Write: 162 mmHg
